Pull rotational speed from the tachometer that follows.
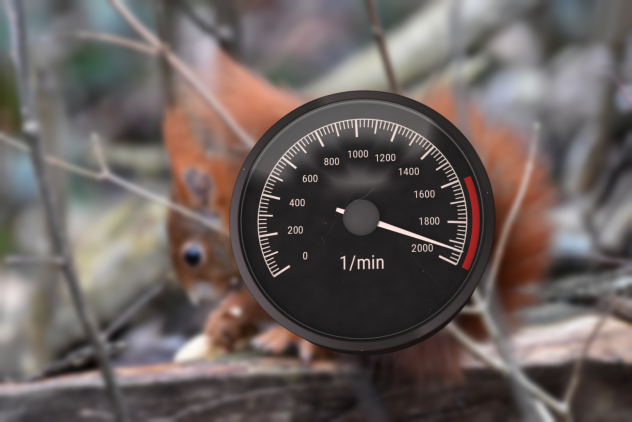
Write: 1940 rpm
